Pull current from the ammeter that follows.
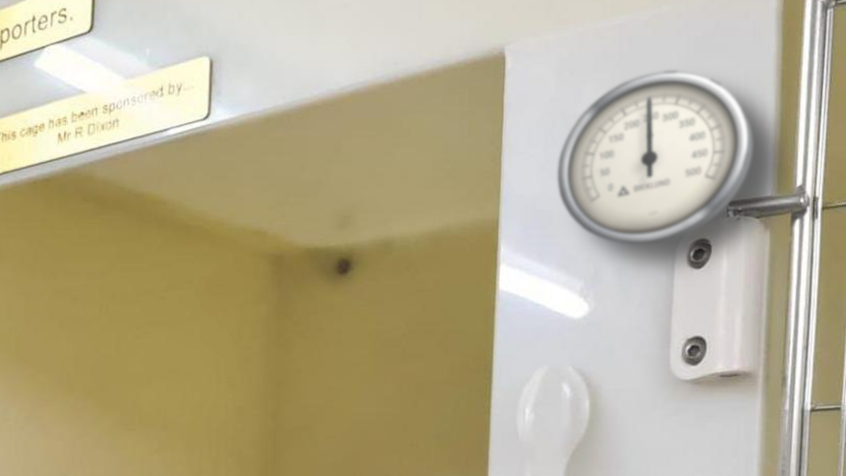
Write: 250 A
